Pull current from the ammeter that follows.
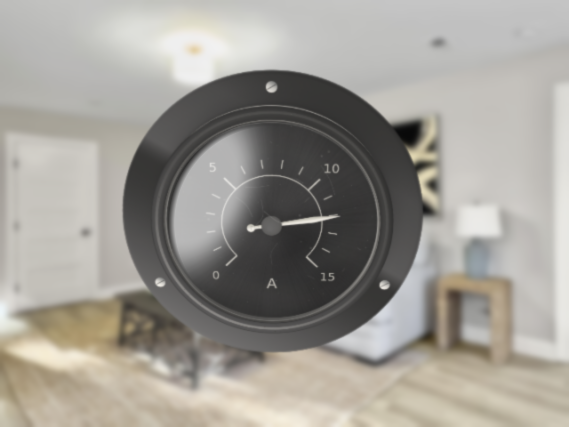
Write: 12 A
